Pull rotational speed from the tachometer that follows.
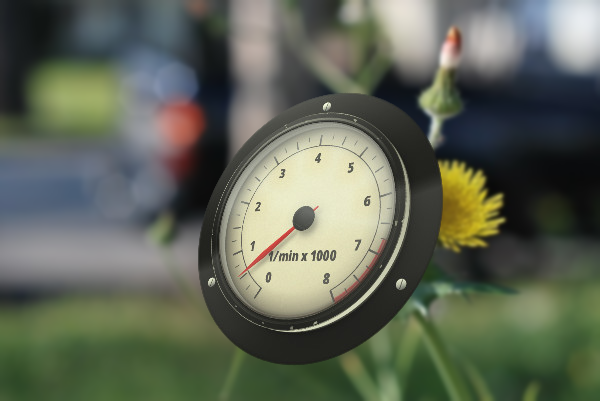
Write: 500 rpm
